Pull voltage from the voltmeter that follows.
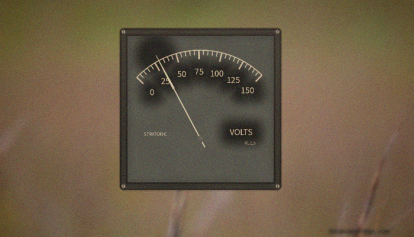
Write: 30 V
